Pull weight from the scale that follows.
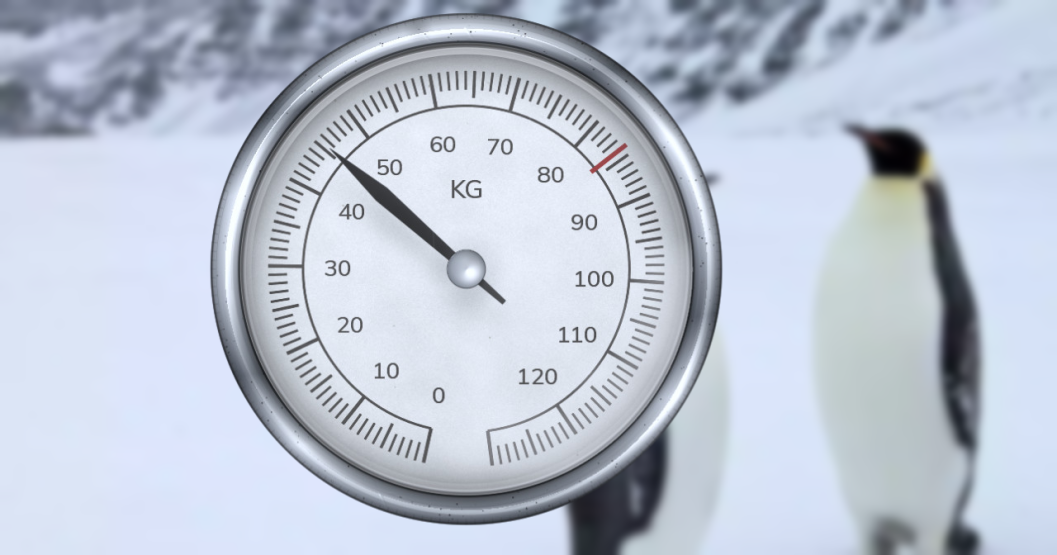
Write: 45.5 kg
